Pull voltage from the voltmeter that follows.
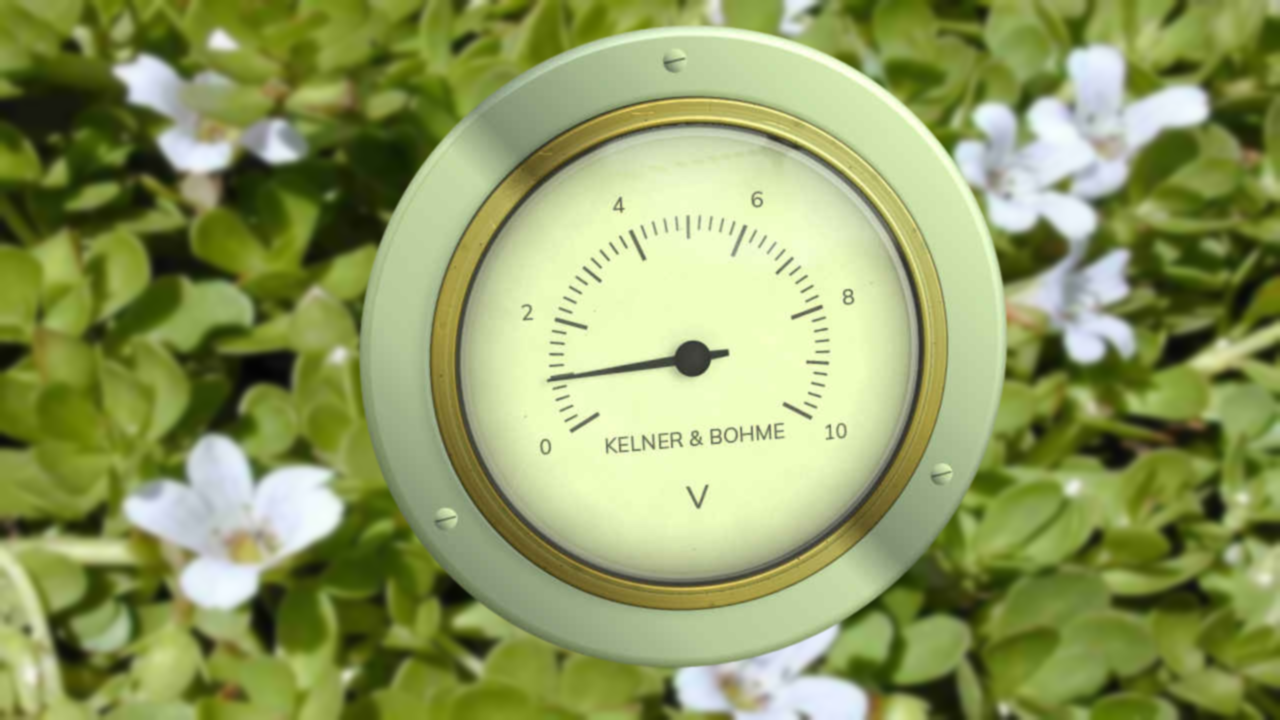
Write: 1 V
